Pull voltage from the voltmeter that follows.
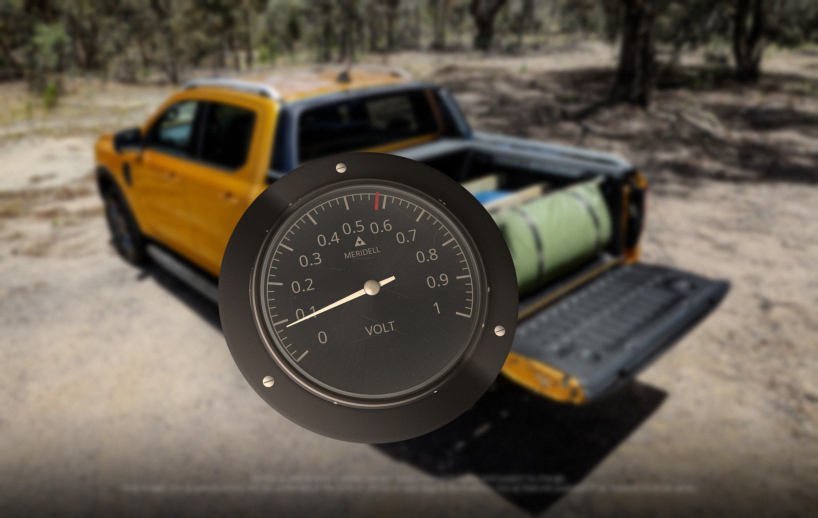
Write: 0.08 V
